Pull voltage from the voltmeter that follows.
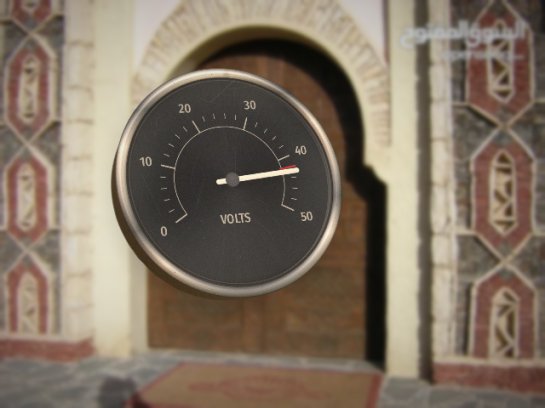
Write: 43 V
